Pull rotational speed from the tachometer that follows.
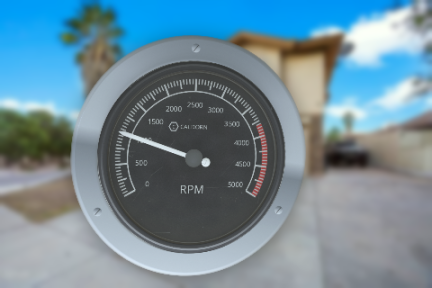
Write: 1000 rpm
